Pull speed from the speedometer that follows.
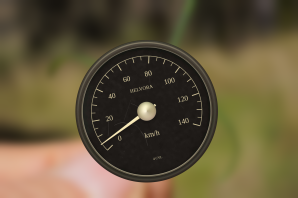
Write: 5 km/h
